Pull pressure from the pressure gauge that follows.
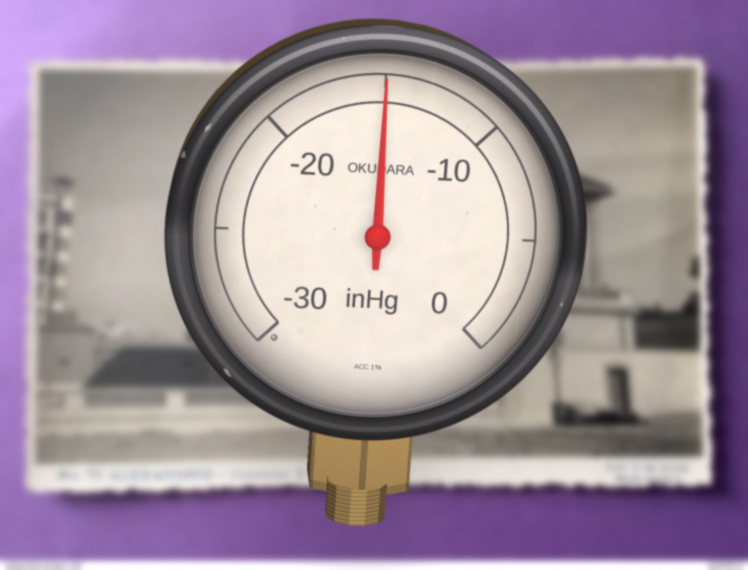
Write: -15 inHg
